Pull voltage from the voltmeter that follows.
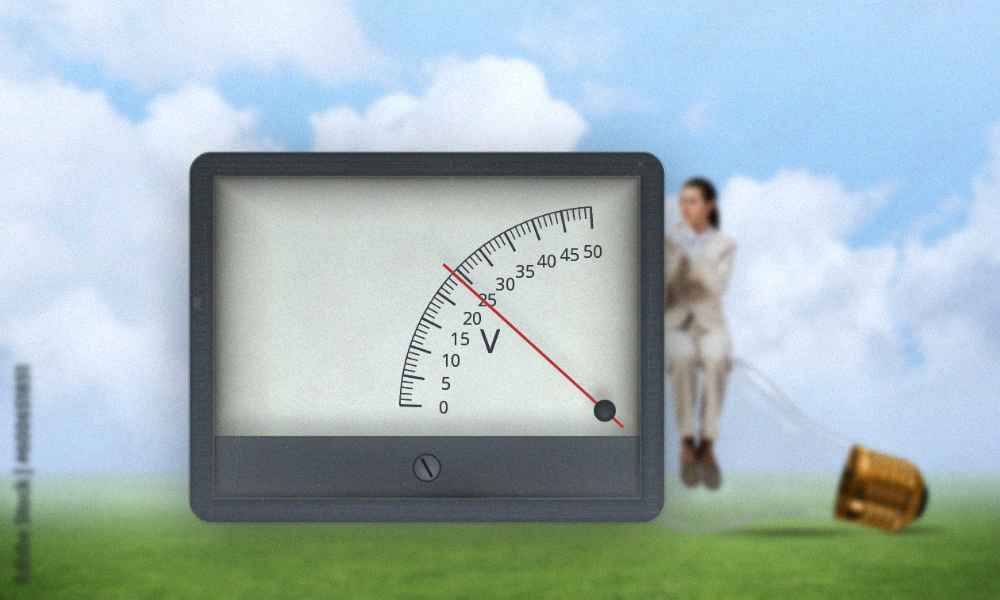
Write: 24 V
